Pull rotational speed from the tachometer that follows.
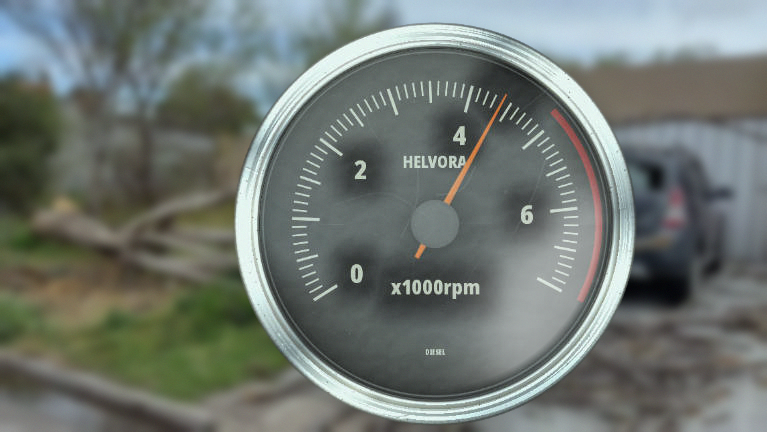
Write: 4400 rpm
